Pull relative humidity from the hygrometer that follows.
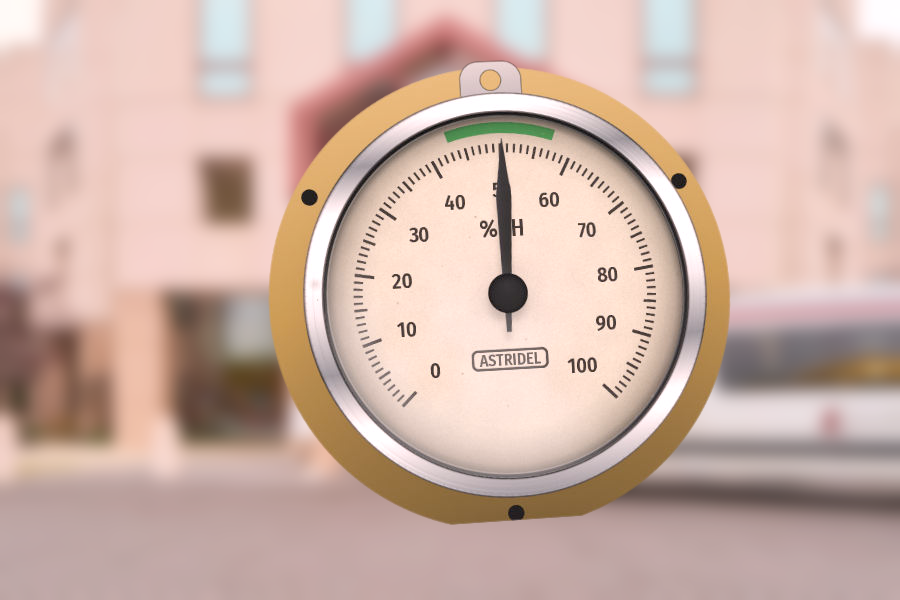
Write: 50 %
